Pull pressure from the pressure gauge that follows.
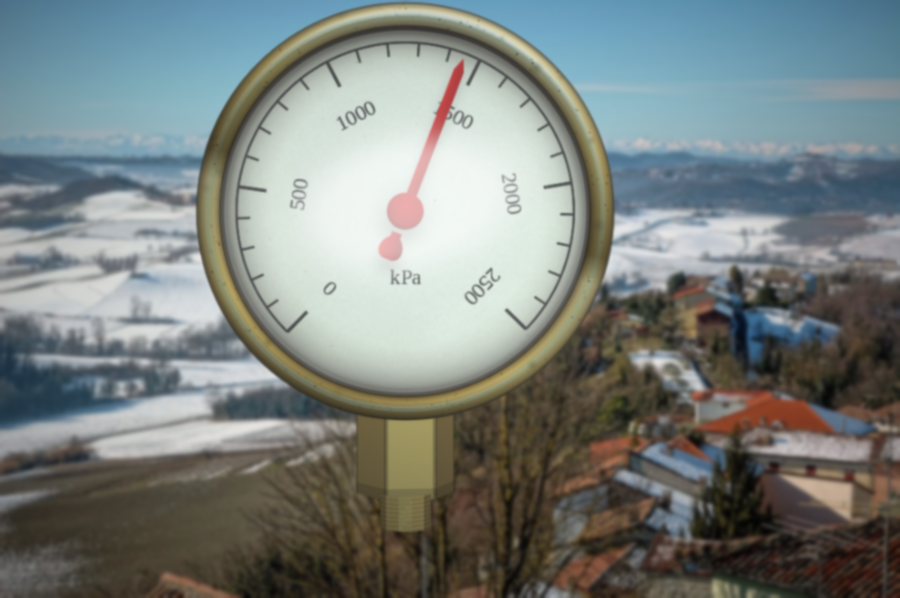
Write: 1450 kPa
